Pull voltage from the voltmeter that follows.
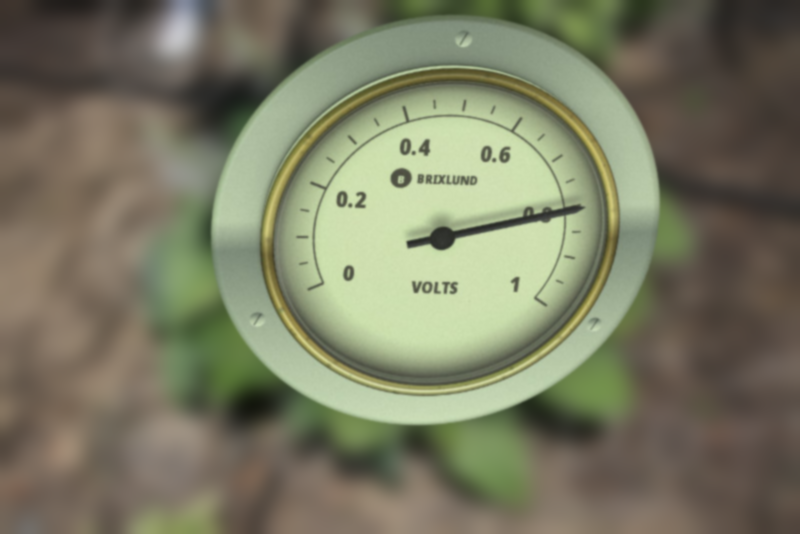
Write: 0.8 V
